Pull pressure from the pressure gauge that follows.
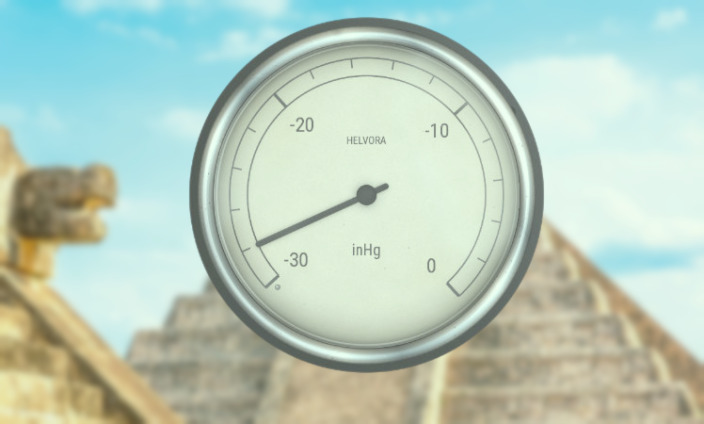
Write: -28 inHg
